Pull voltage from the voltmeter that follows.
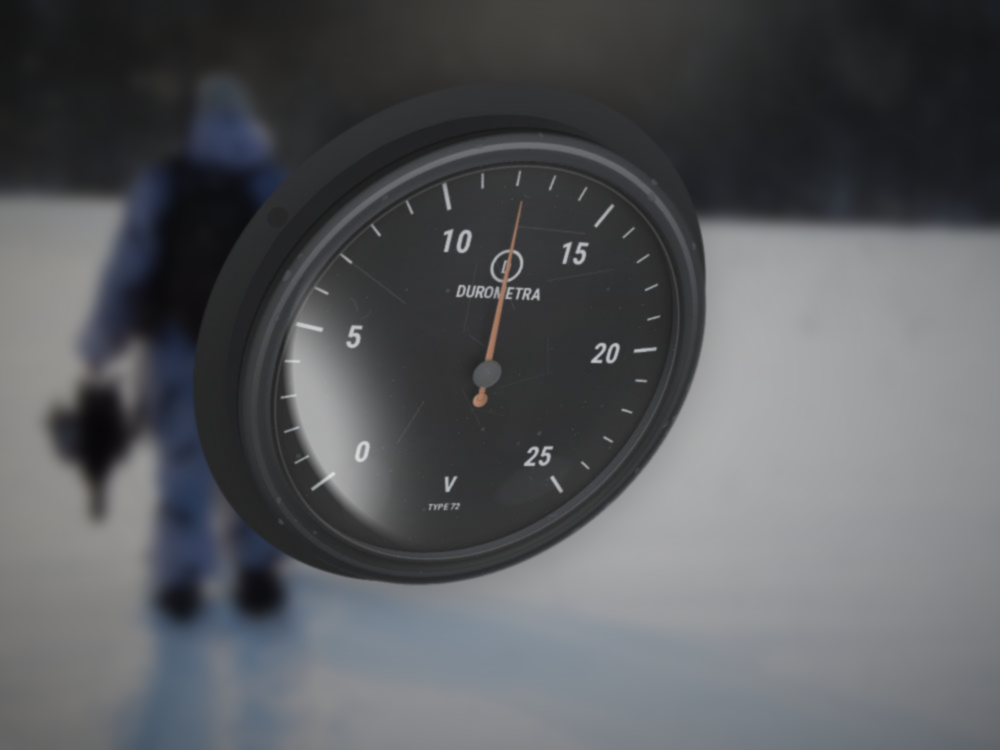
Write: 12 V
